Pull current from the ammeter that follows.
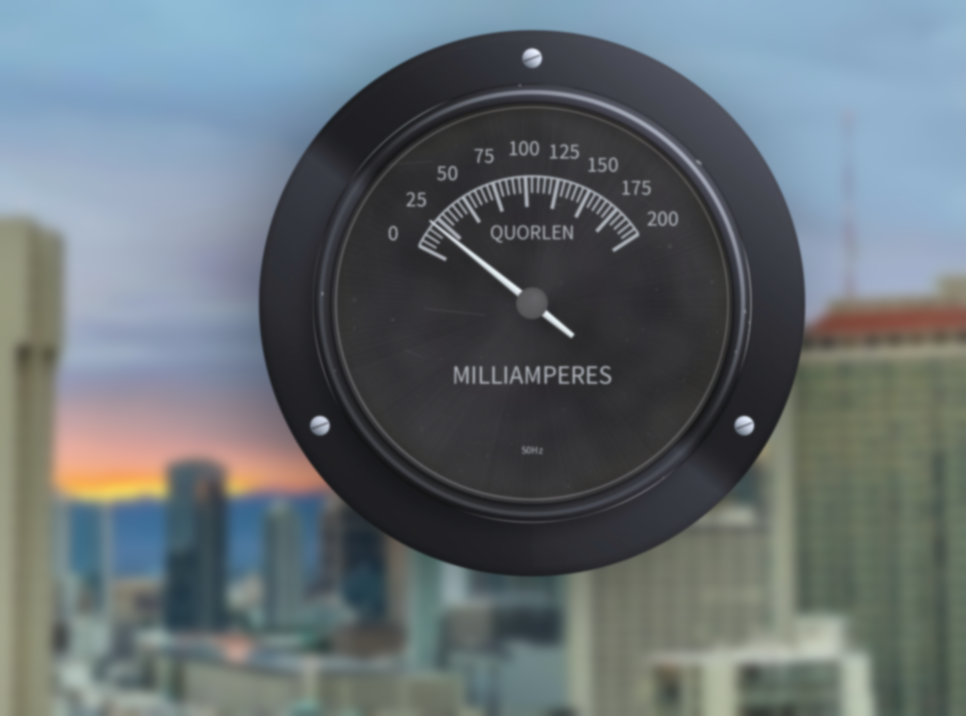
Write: 20 mA
